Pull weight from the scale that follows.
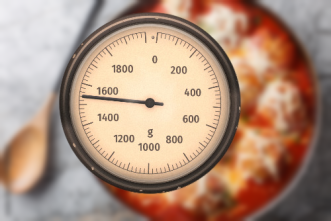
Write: 1540 g
